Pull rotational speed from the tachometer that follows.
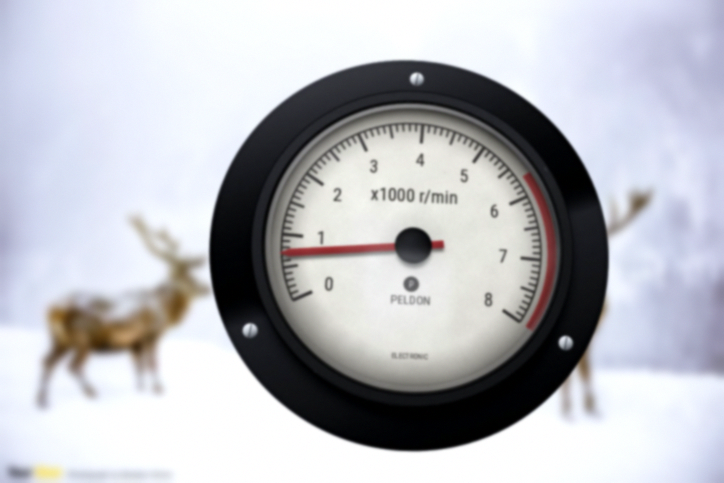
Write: 700 rpm
